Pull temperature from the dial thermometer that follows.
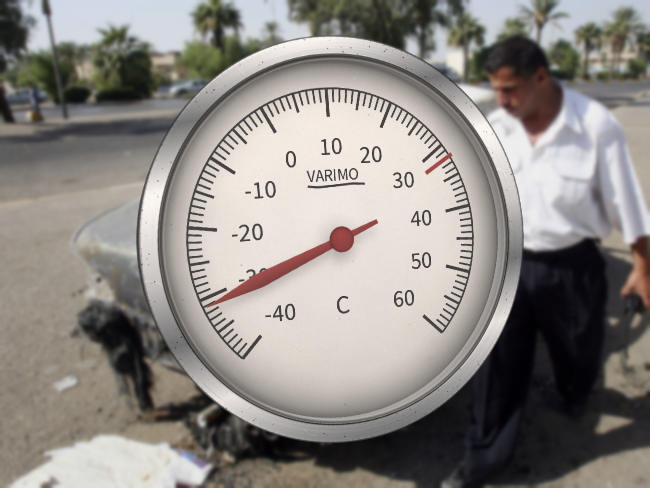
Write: -31 °C
